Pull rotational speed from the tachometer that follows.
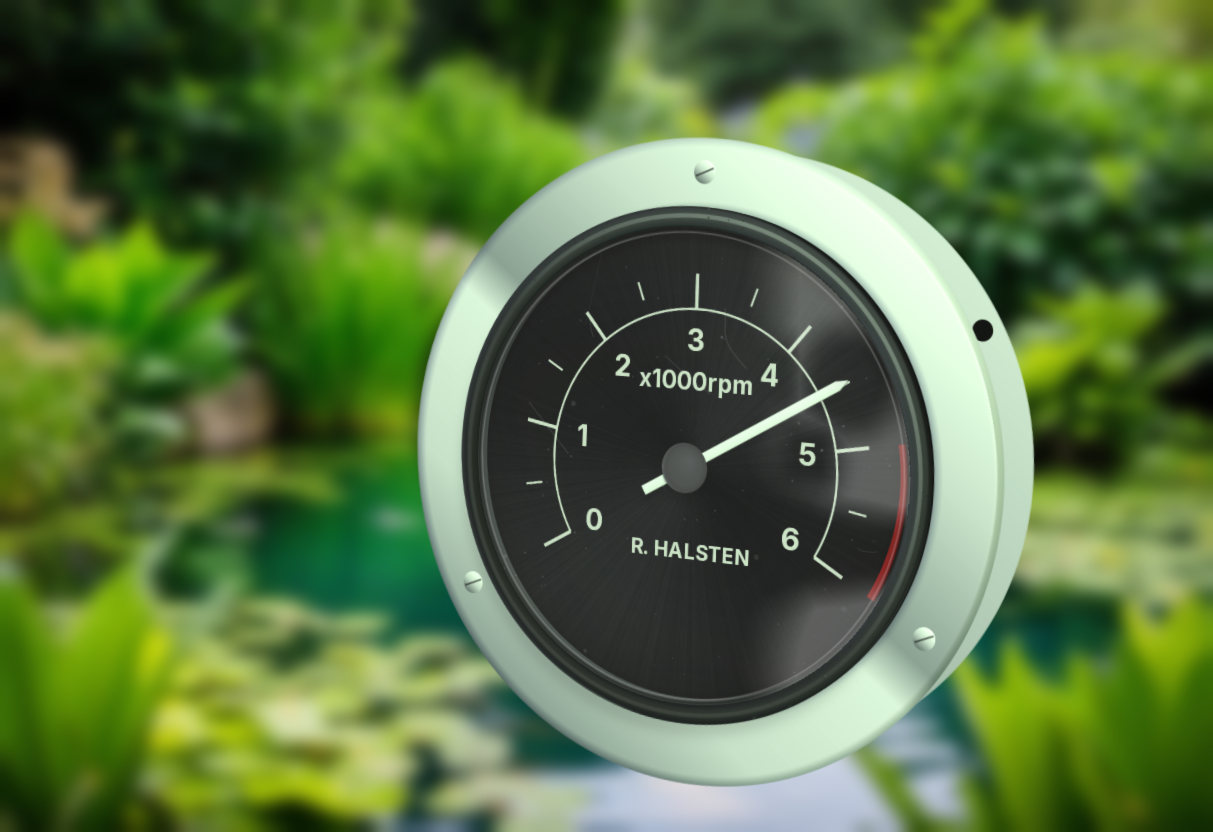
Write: 4500 rpm
